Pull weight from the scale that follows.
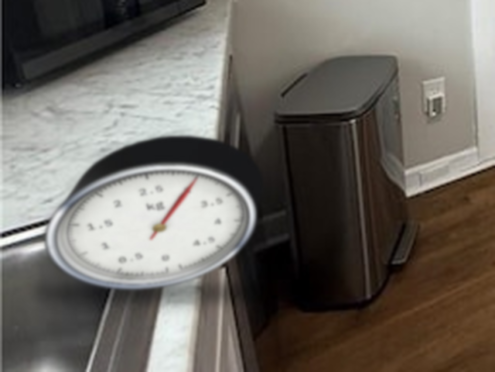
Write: 3 kg
